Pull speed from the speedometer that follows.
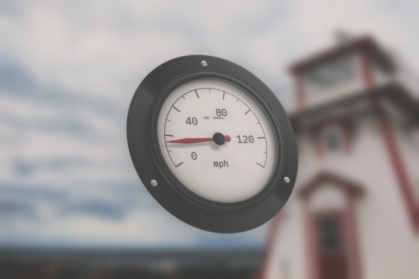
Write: 15 mph
